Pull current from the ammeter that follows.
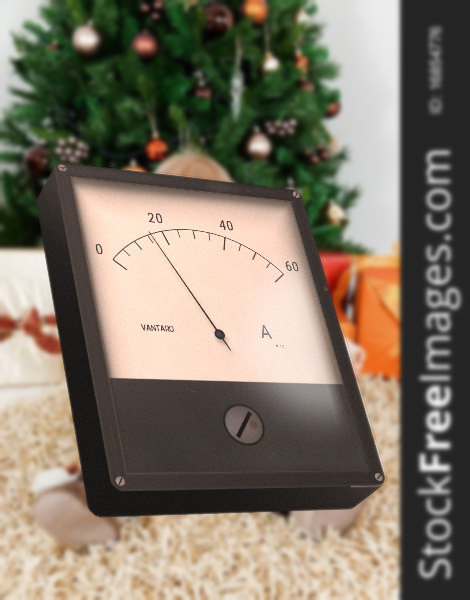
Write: 15 A
